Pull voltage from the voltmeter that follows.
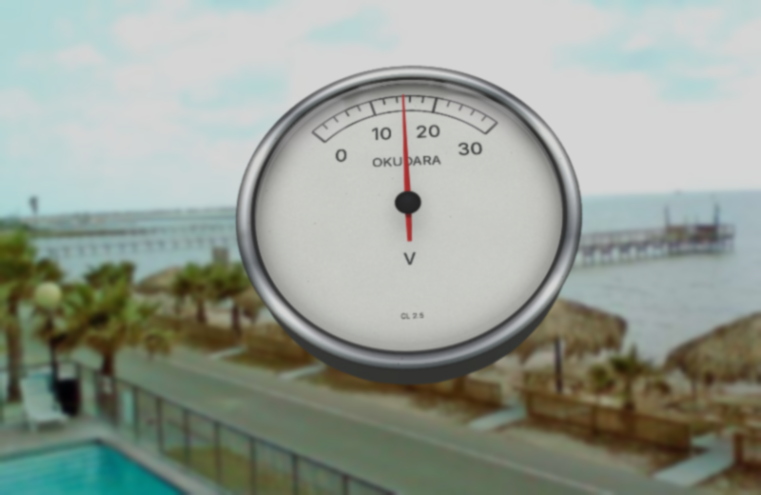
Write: 15 V
